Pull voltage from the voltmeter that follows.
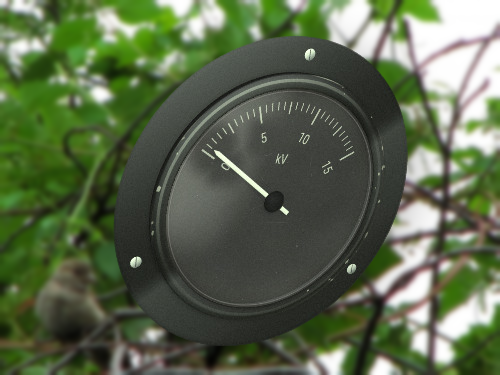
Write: 0.5 kV
